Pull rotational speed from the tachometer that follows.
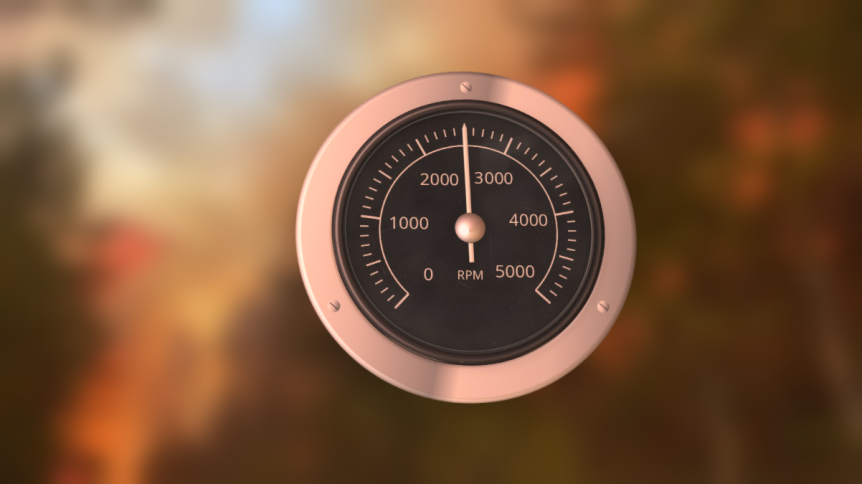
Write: 2500 rpm
